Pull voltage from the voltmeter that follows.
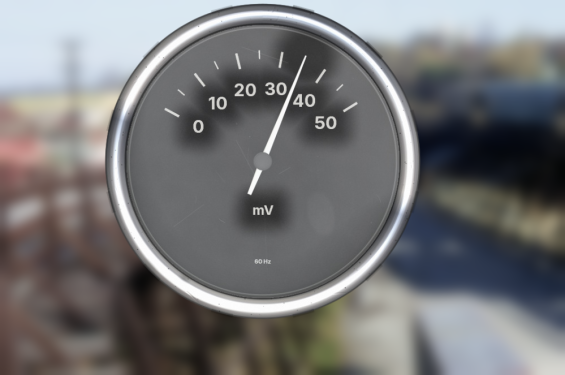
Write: 35 mV
